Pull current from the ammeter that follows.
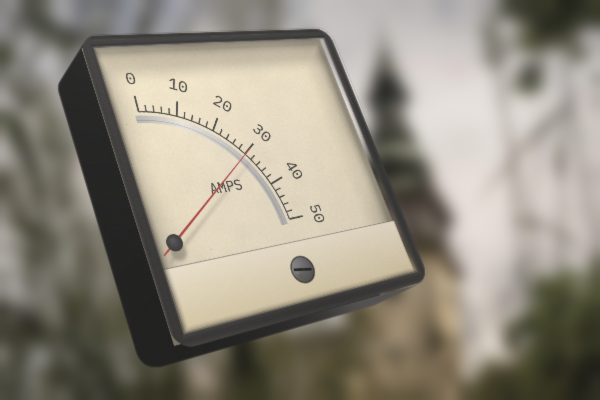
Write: 30 A
